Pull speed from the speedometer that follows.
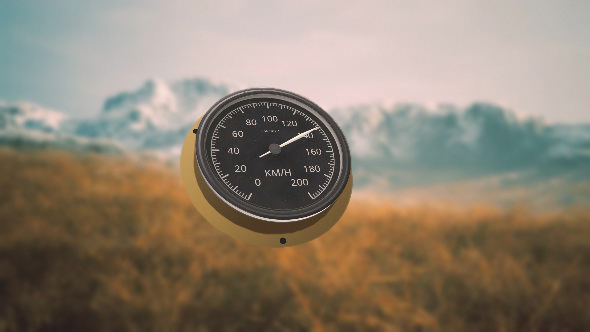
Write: 140 km/h
